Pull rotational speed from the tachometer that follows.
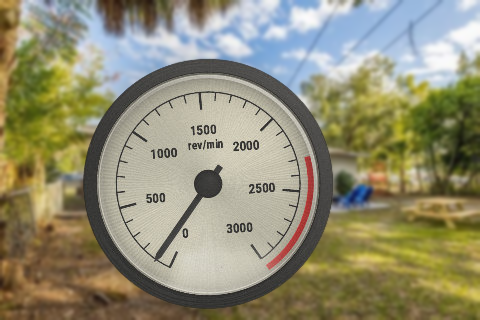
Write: 100 rpm
